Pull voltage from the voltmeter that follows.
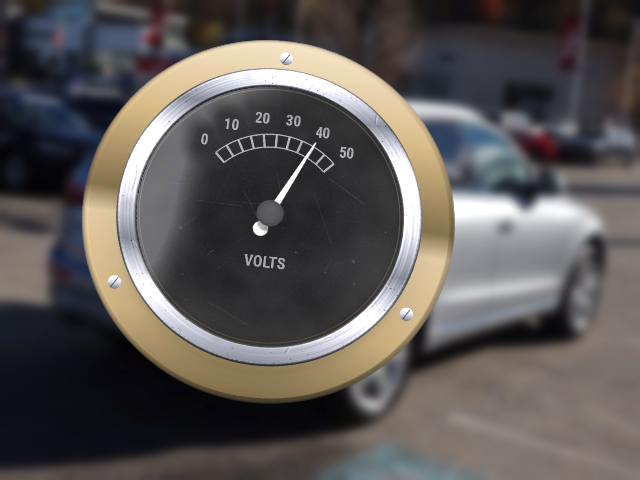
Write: 40 V
